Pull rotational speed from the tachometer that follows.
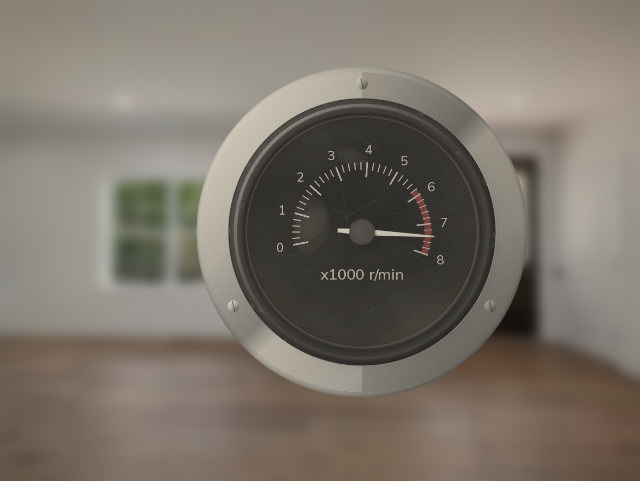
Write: 7400 rpm
